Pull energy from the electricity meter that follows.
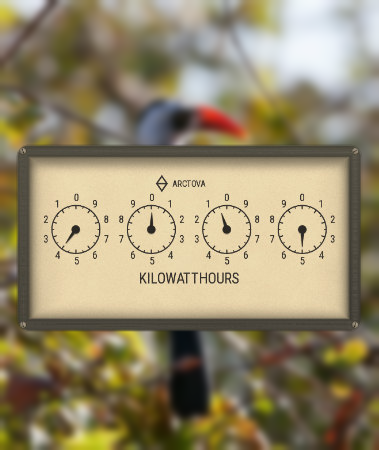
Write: 4005 kWh
